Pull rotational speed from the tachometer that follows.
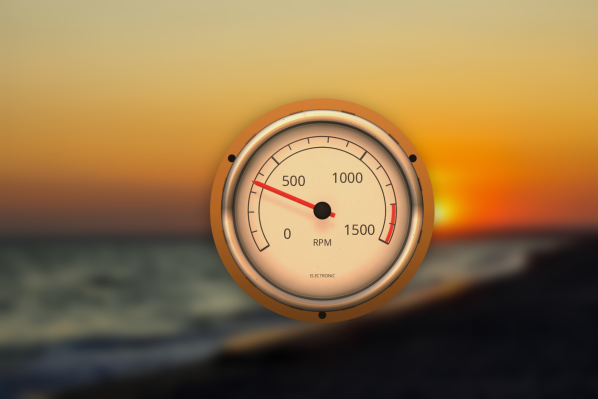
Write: 350 rpm
